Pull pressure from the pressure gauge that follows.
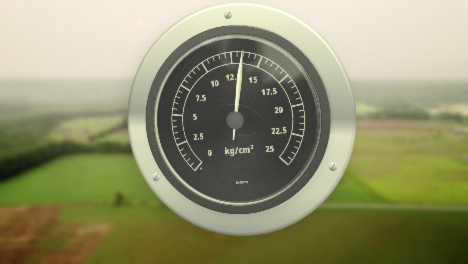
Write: 13.5 kg/cm²
